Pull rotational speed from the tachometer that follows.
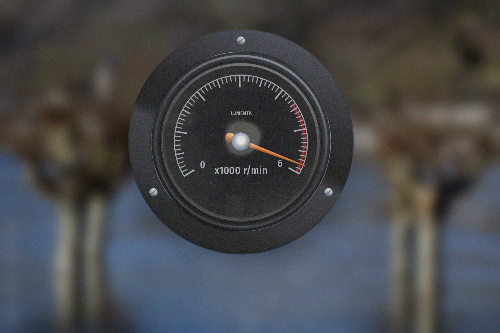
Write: 5800 rpm
